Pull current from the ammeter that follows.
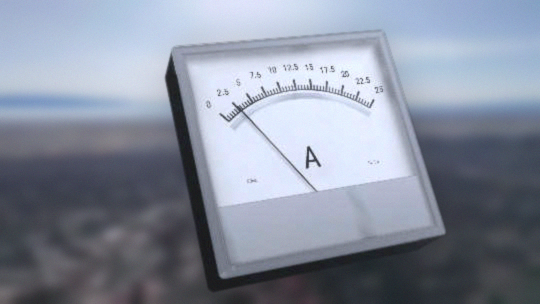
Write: 2.5 A
